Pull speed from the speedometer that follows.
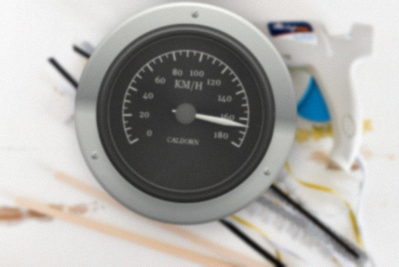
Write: 165 km/h
